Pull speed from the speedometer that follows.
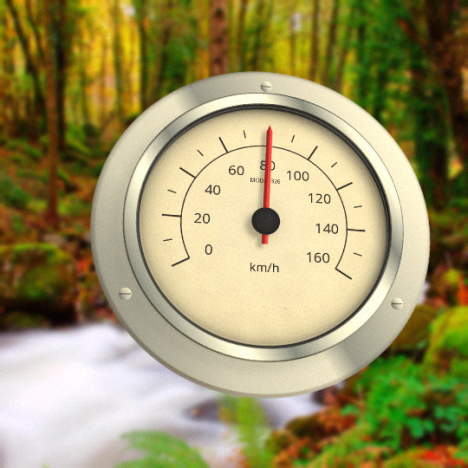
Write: 80 km/h
